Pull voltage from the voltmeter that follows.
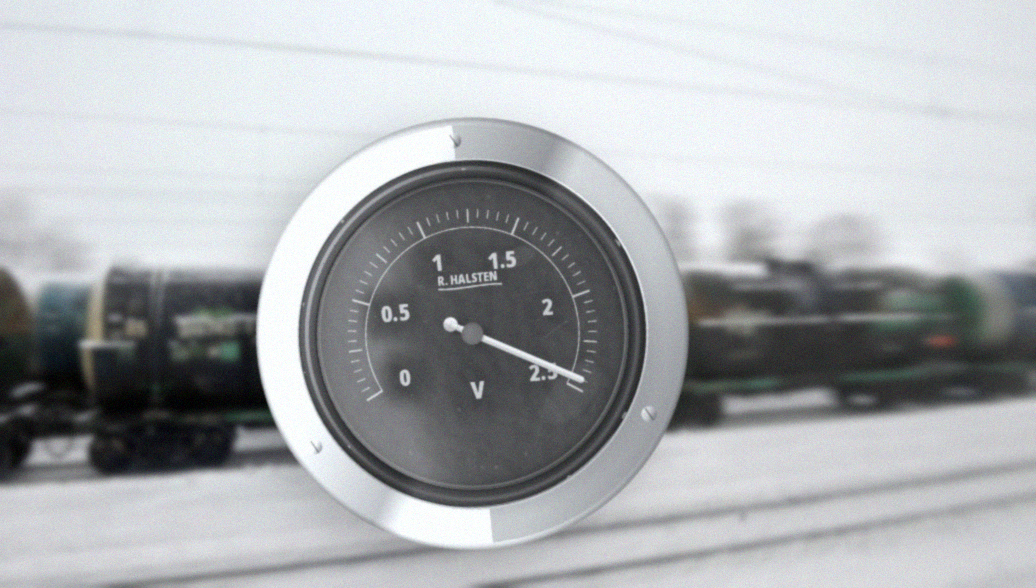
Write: 2.45 V
